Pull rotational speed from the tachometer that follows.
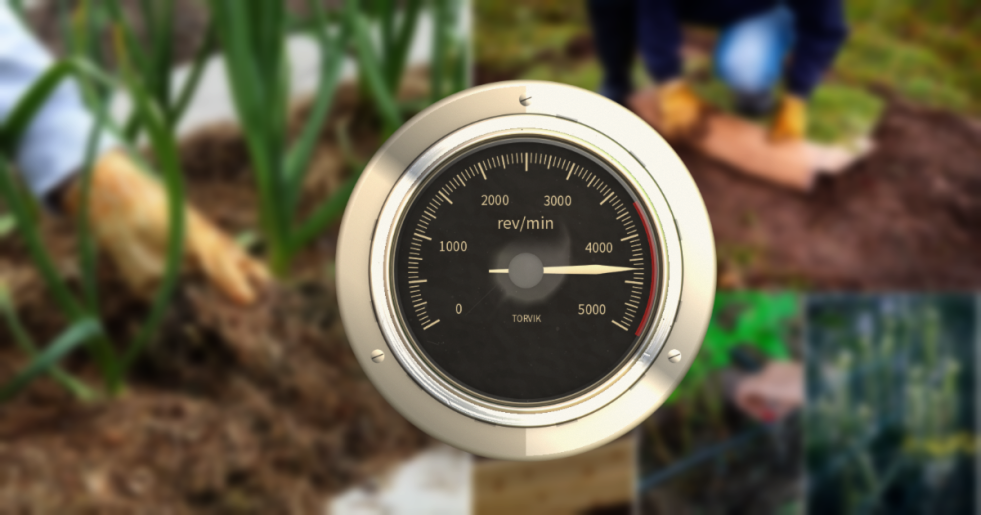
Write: 4350 rpm
